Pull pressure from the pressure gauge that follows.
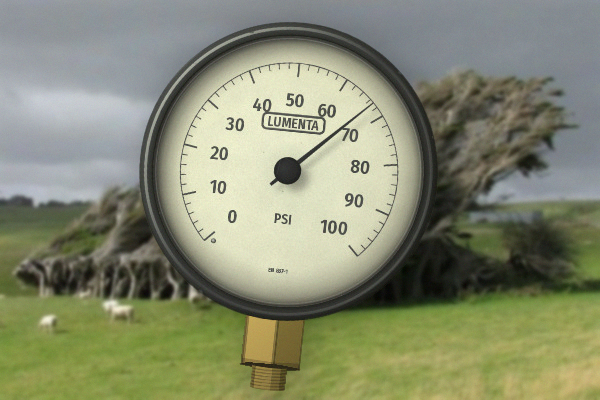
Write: 67 psi
